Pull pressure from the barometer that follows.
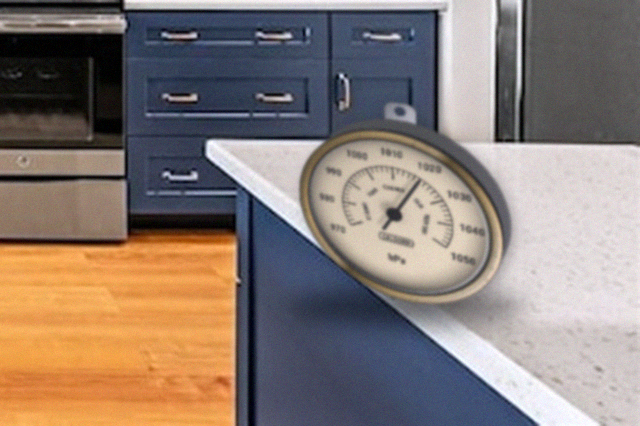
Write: 1020 hPa
